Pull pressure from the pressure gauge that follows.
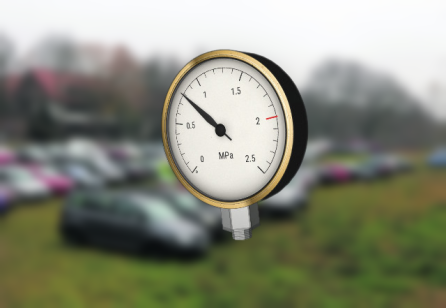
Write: 0.8 MPa
